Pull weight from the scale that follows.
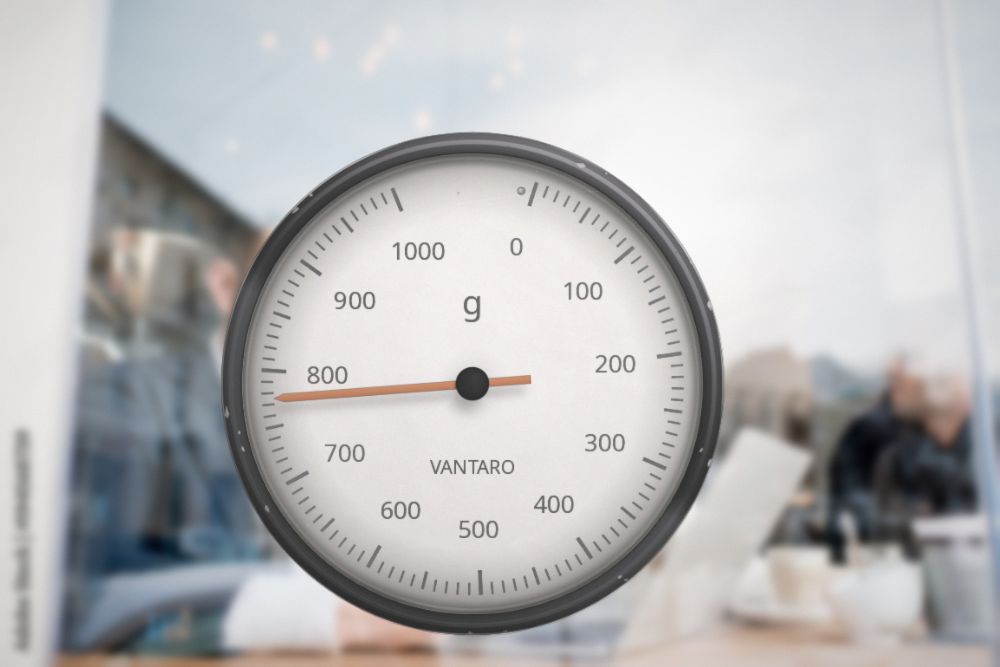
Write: 775 g
